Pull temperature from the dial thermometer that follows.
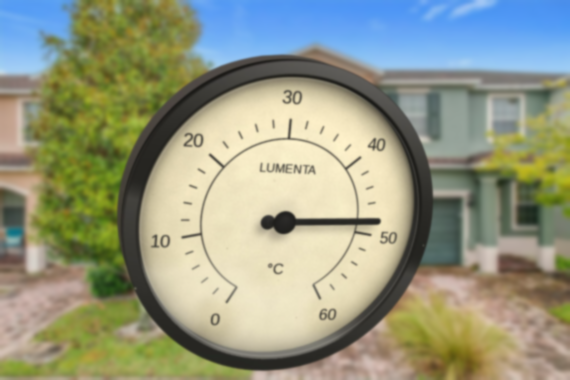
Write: 48 °C
